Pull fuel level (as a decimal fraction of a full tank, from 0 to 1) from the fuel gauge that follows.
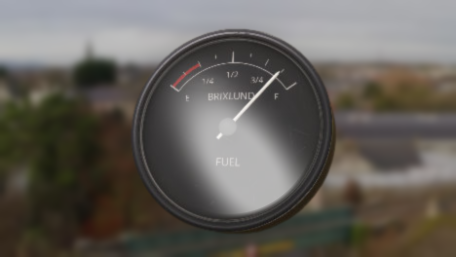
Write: 0.875
